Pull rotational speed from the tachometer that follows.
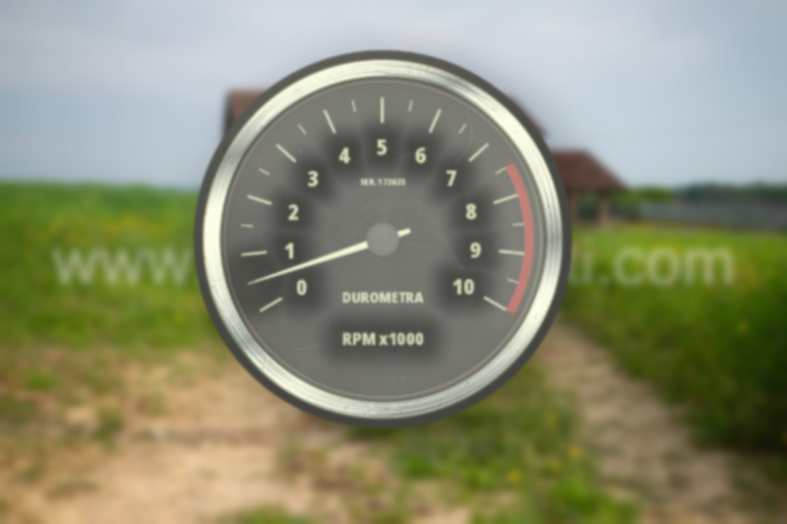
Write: 500 rpm
